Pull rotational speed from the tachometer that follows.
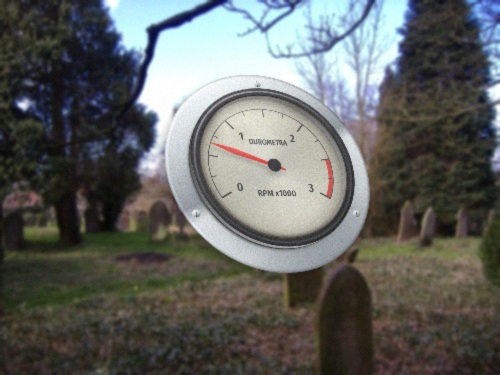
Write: 625 rpm
